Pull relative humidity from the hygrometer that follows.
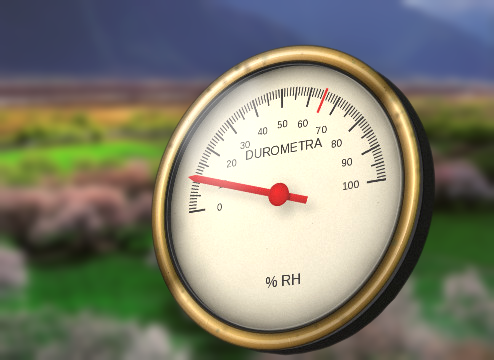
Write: 10 %
